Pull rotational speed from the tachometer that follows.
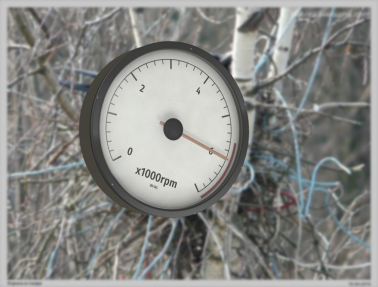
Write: 6000 rpm
